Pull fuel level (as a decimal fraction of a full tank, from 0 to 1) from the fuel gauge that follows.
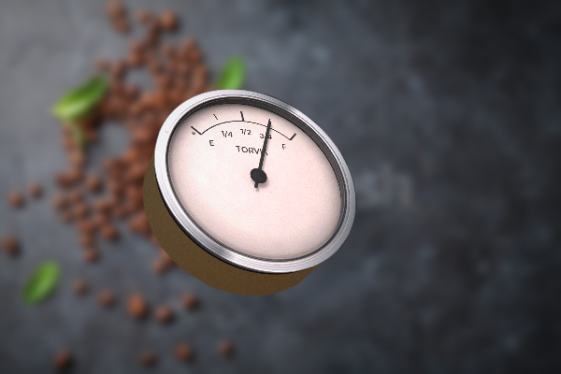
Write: 0.75
